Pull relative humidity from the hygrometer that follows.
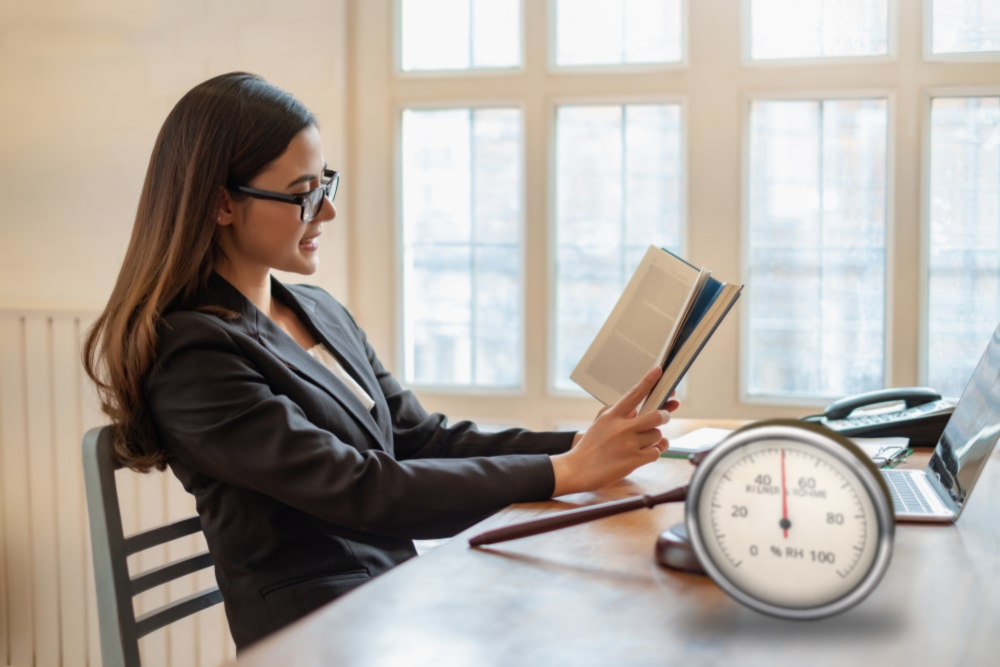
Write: 50 %
